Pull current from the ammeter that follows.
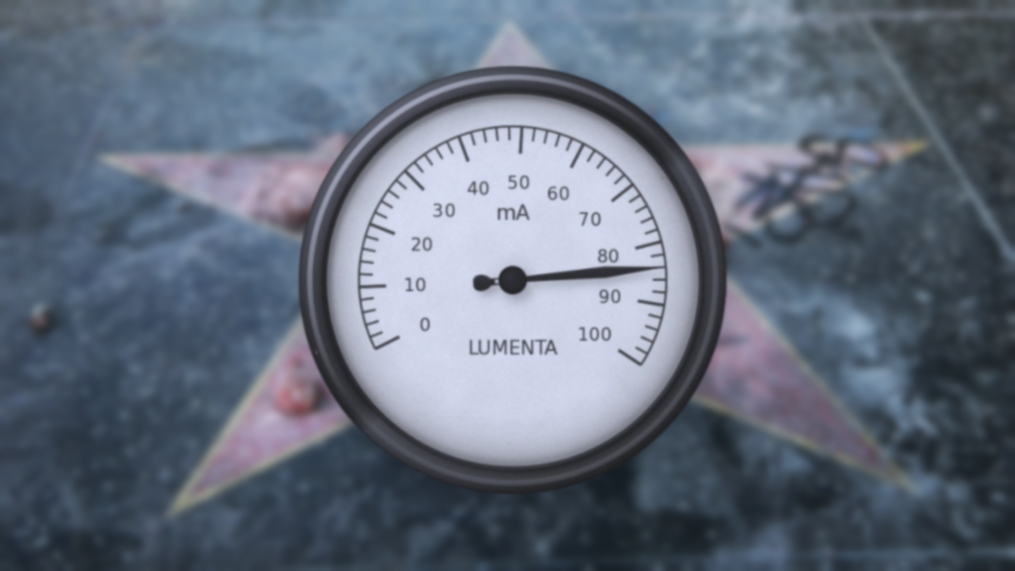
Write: 84 mA
